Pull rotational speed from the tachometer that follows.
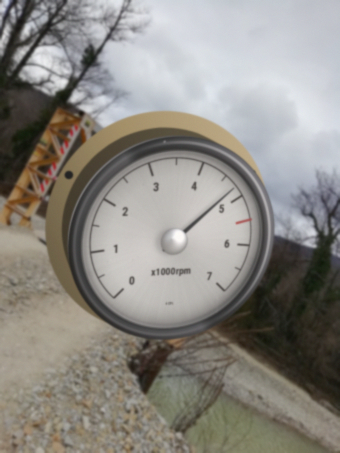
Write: 4750 rpm
